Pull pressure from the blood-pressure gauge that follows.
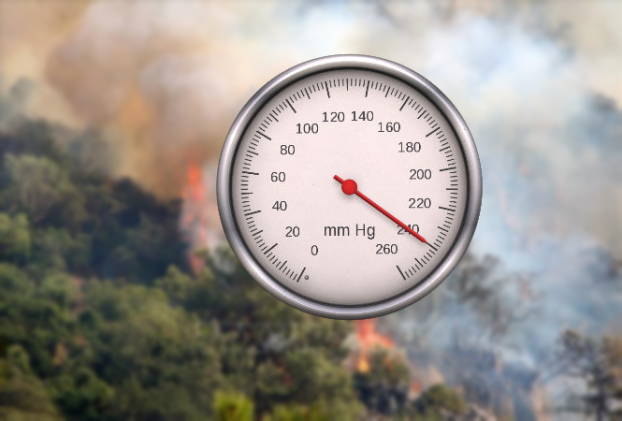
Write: 240 mmHg
